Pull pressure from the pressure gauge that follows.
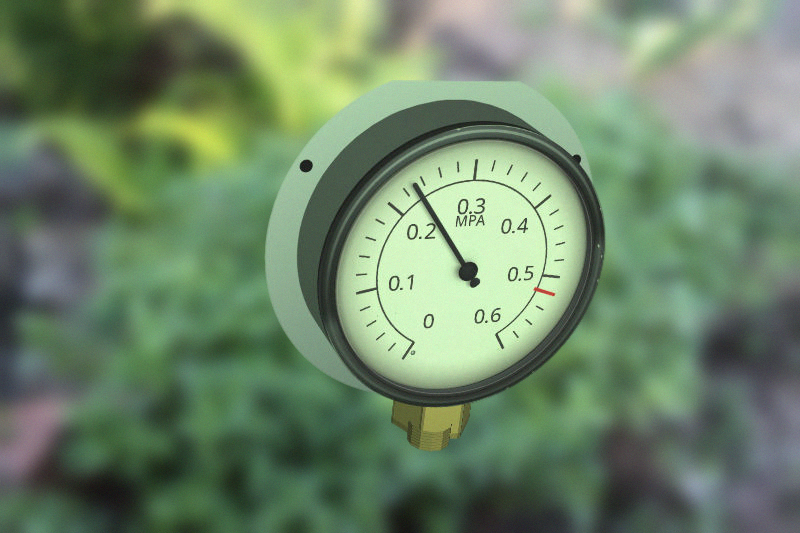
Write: 0.23 MPa
